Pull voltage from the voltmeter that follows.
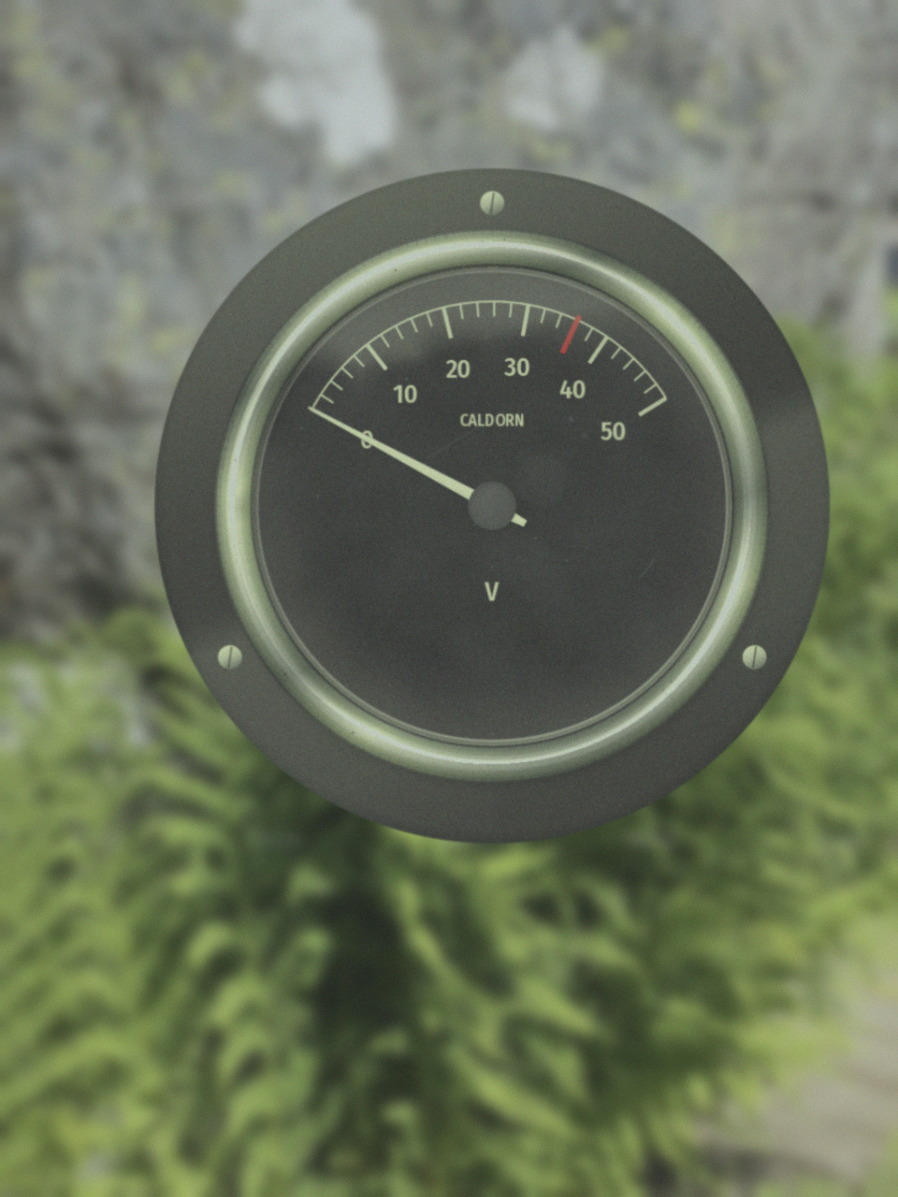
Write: 0 V
